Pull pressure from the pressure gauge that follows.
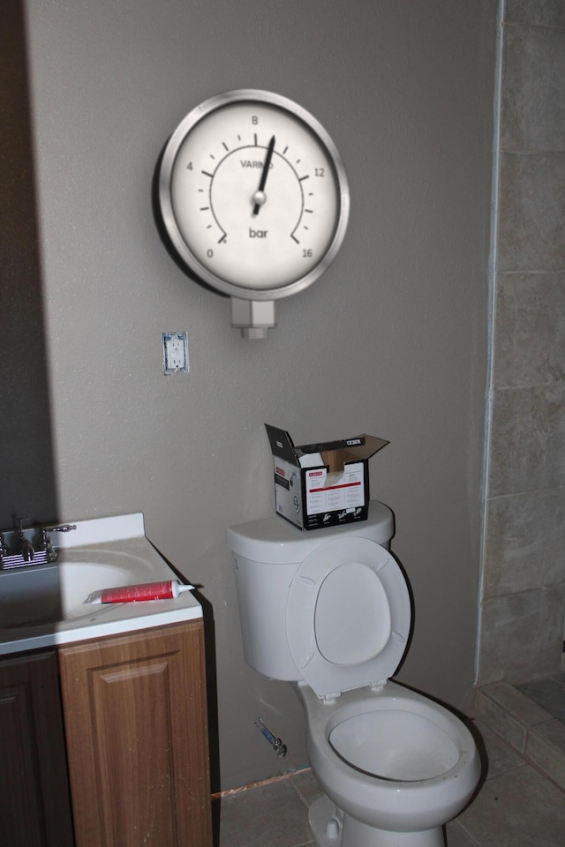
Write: 9 bar
